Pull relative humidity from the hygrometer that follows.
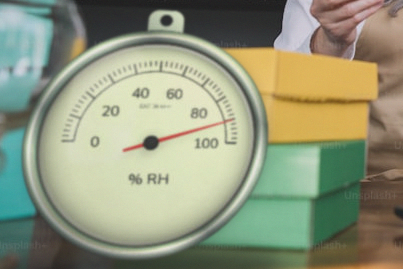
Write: 90 %
